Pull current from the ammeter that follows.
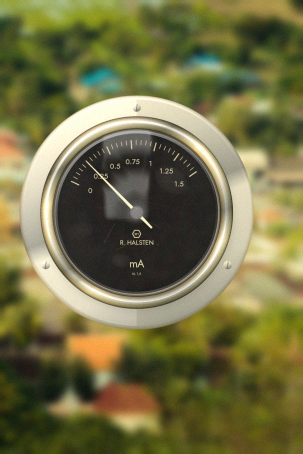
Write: 0.25 mA
